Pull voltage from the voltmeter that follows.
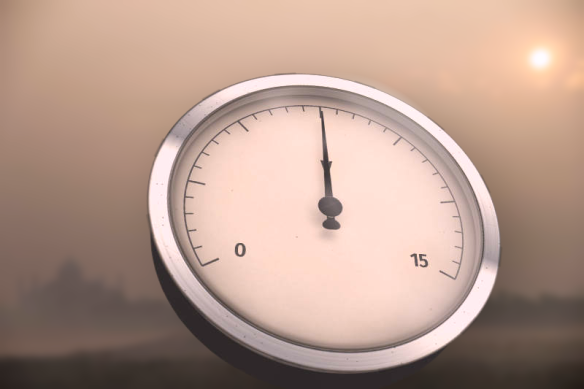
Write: 7.5 V
